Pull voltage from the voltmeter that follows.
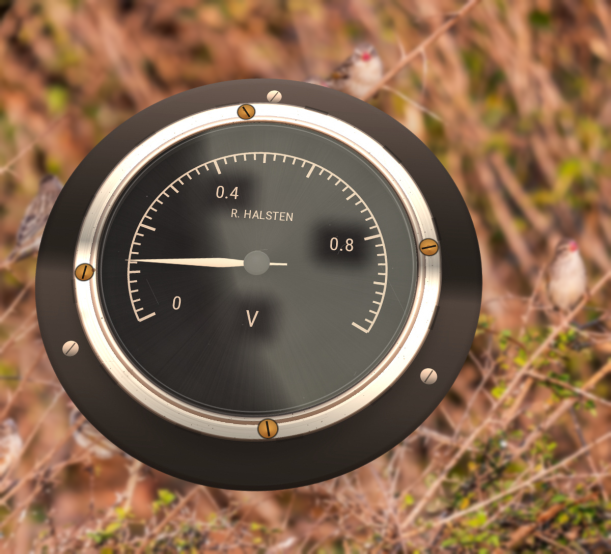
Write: 0.12 V
